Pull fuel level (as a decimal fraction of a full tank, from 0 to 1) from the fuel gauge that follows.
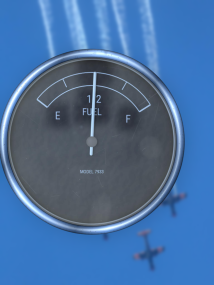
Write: 0.5
